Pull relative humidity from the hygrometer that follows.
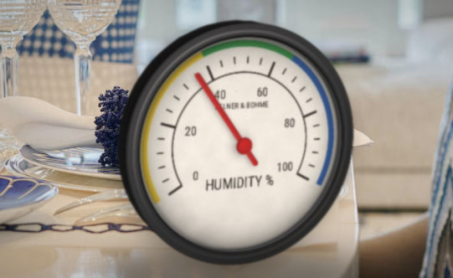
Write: 36 %
